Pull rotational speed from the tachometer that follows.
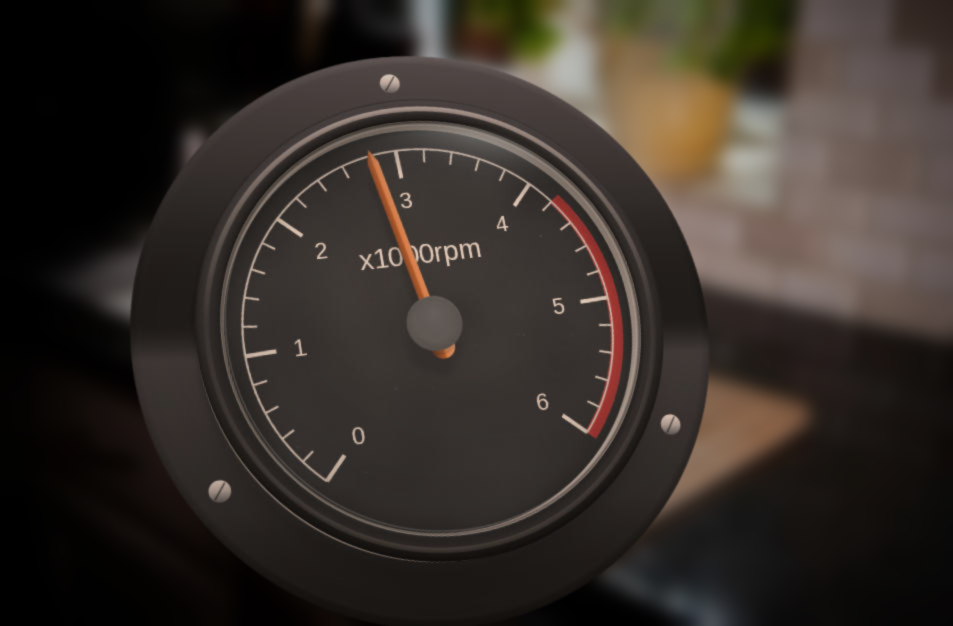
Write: 2800 rpm
